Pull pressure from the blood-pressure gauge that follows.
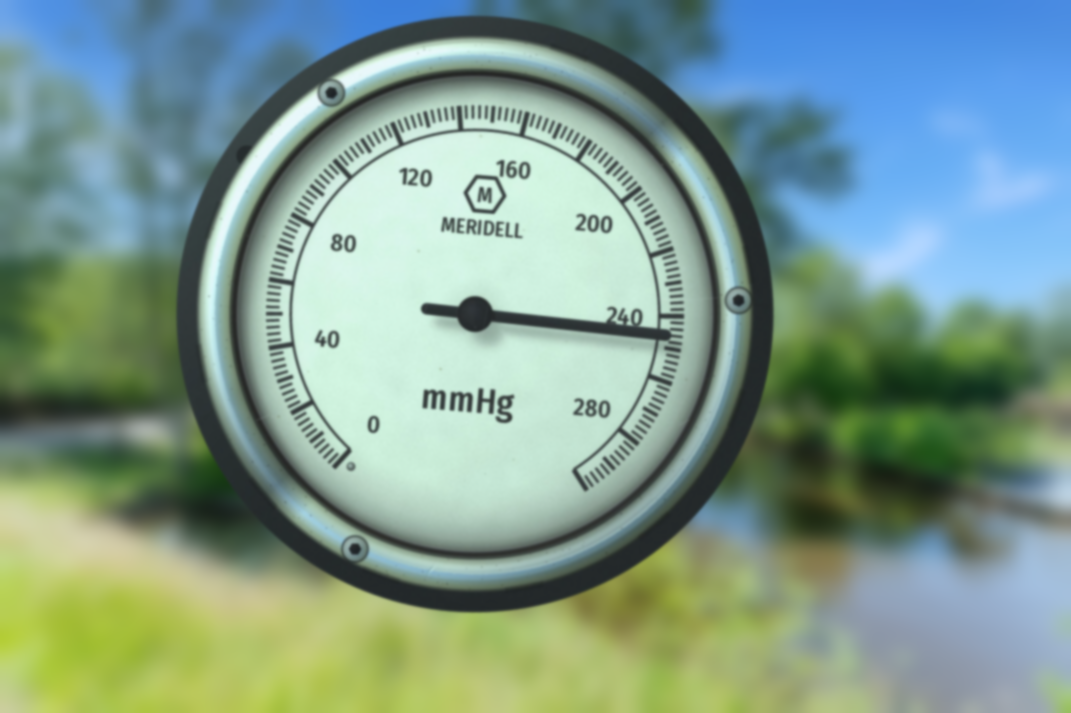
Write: 246 mmHg
